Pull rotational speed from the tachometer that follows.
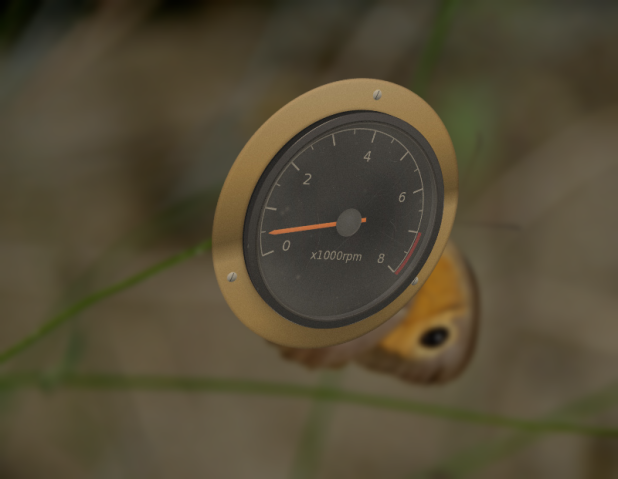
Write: 500 rpm
